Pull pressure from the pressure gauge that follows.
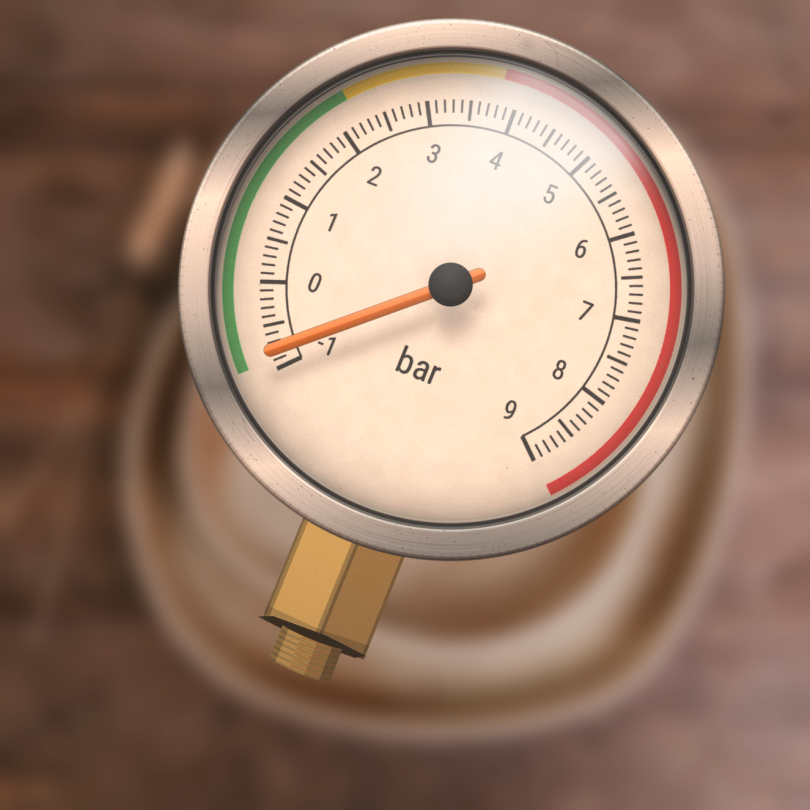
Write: -0.8 bar
